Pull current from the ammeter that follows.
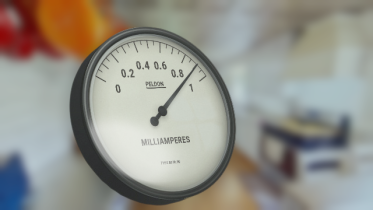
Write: 0.9 mA
